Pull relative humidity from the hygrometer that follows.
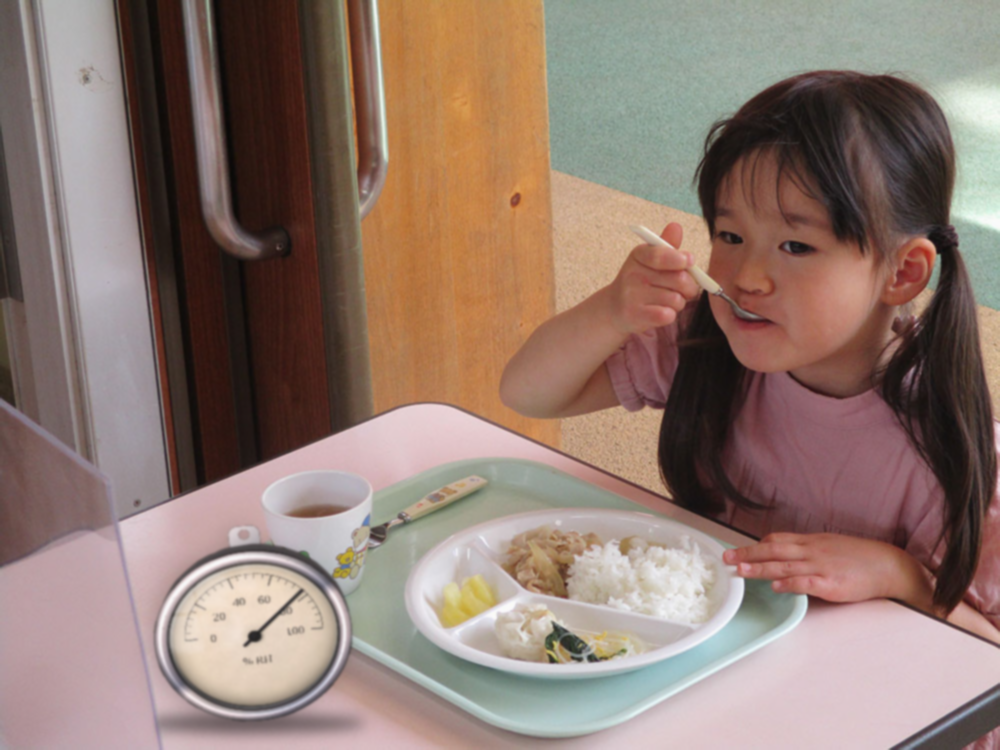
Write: 76 %
